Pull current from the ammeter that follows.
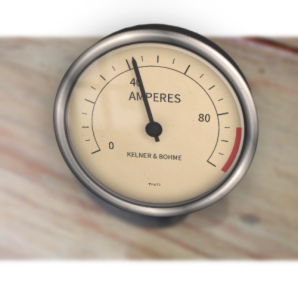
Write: 42.5 A
